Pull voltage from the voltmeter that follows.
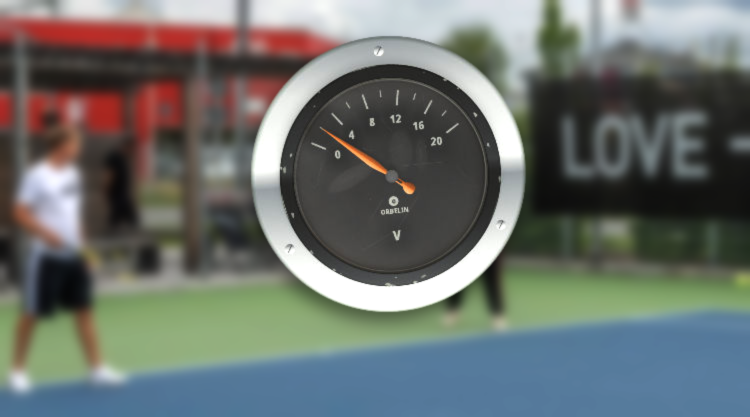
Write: 2 V
